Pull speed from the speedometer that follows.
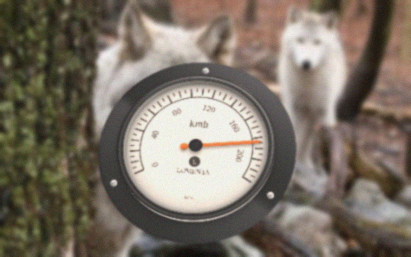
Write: 185 km/h
